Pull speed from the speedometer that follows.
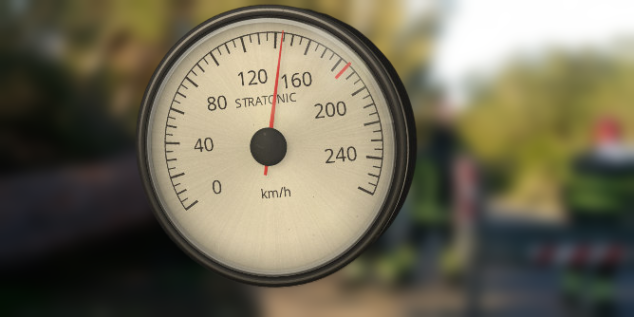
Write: 145 km/h
